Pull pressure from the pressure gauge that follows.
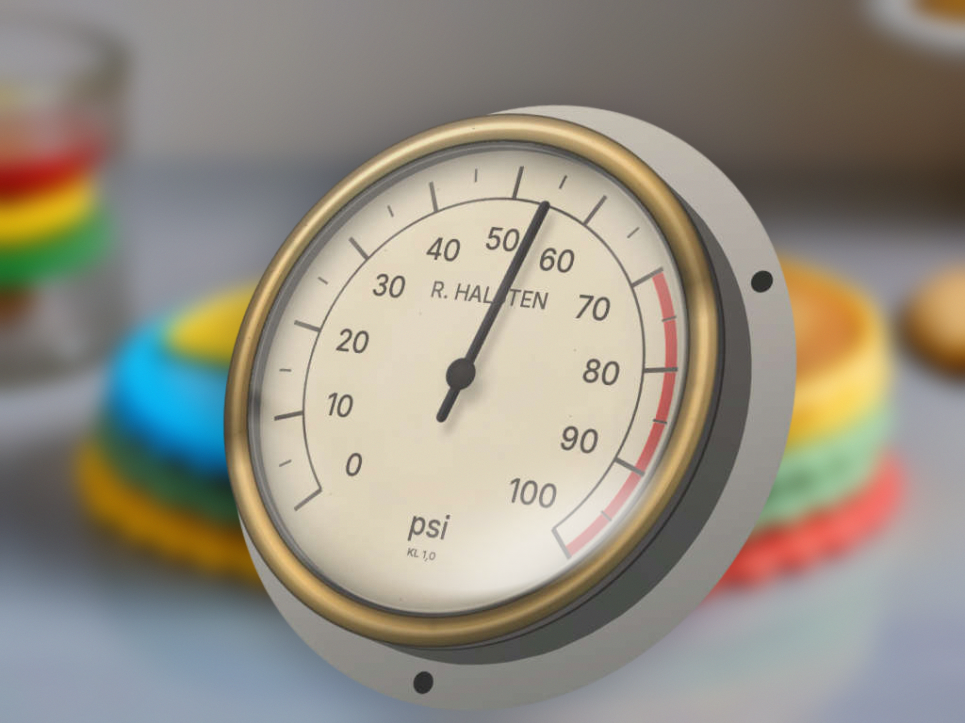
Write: 55 psi
